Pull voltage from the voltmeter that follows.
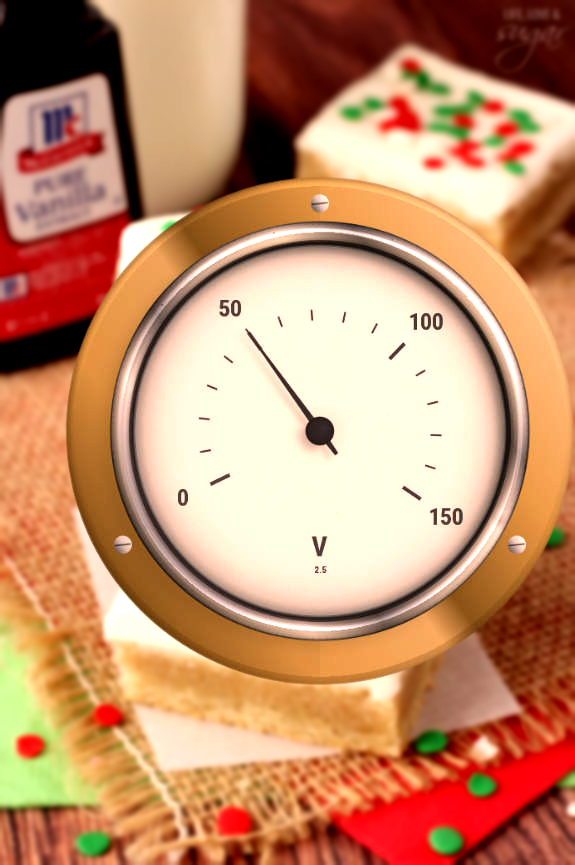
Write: 50 V
